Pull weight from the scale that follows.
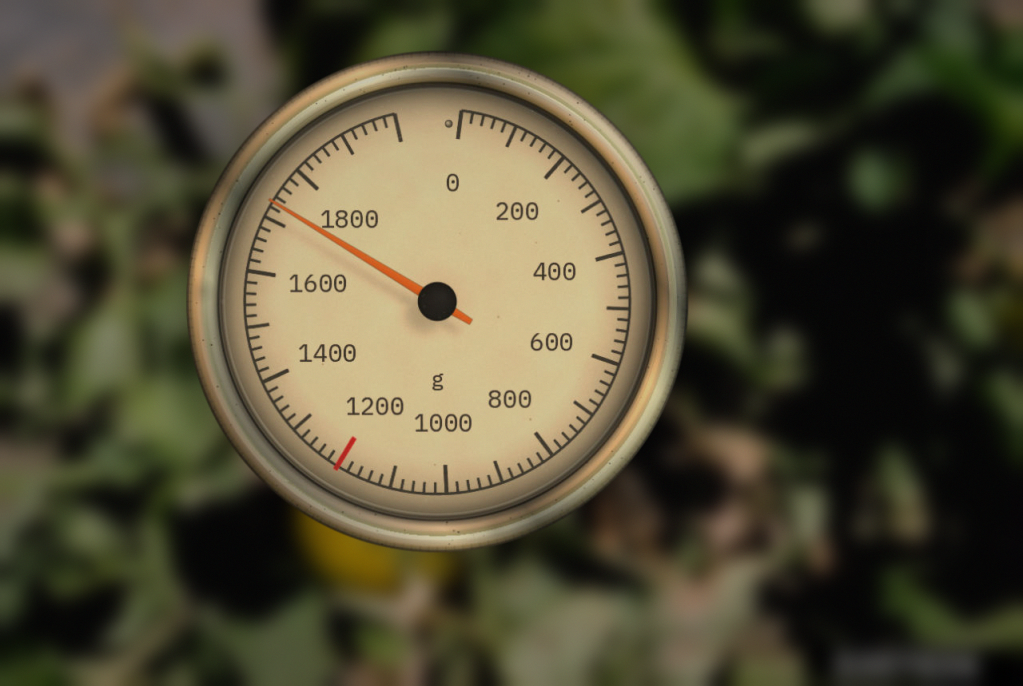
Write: 1730 g
